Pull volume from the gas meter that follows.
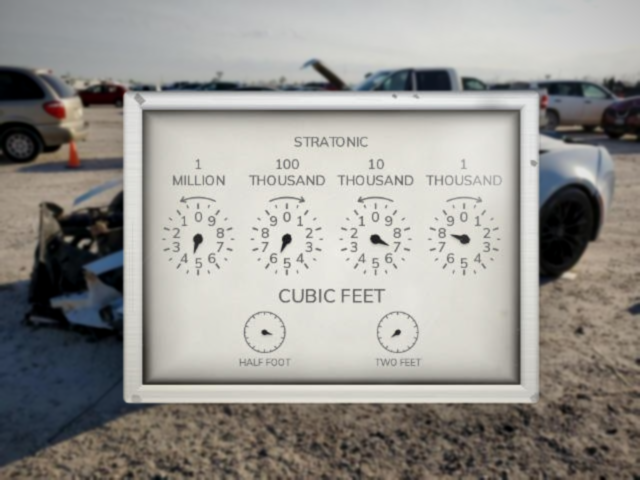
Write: 456800 ft³
